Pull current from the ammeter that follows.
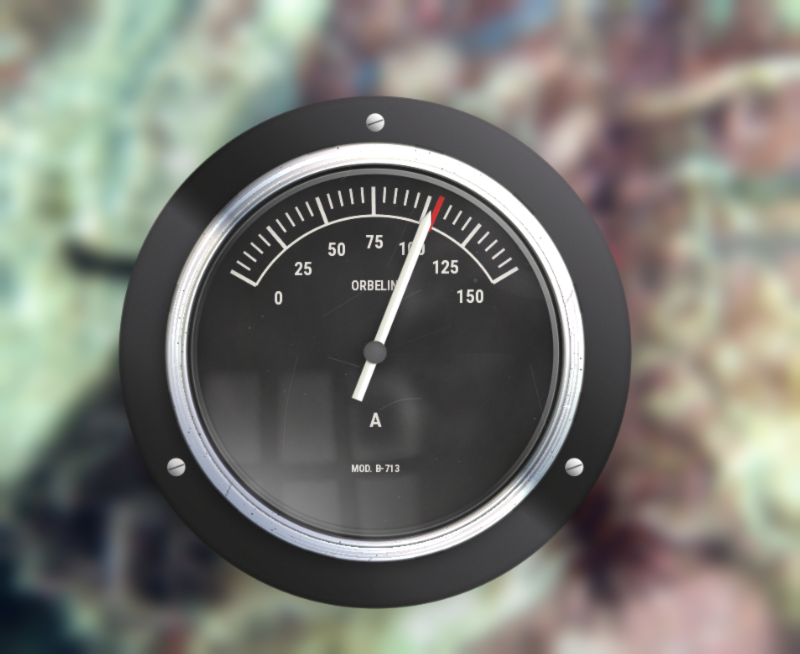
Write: 102.5 A
